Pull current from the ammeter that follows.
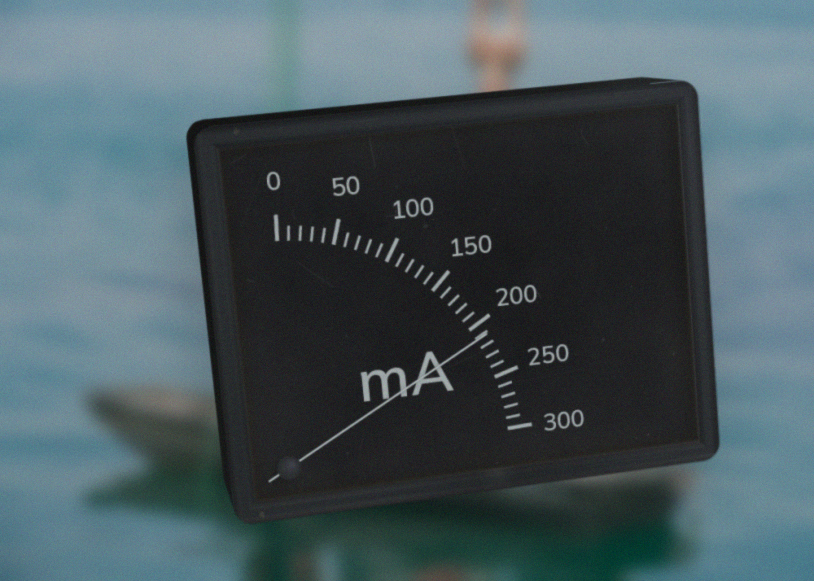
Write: 210 mA
